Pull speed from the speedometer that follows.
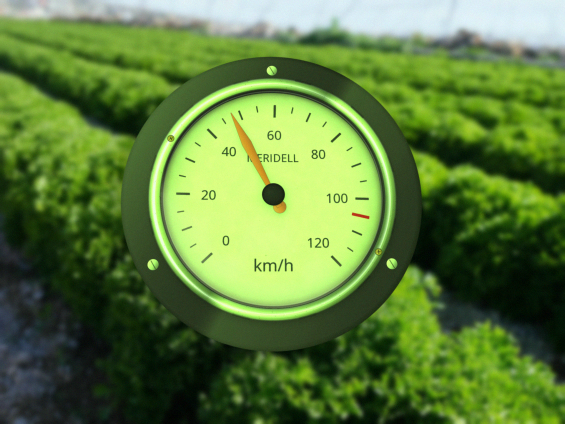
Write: 47.5 km/h
